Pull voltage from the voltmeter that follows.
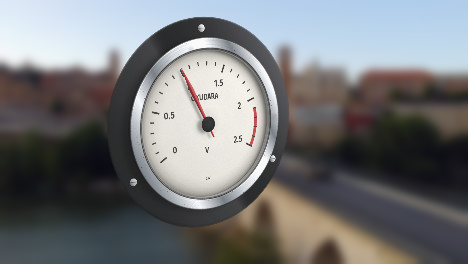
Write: 1 V
